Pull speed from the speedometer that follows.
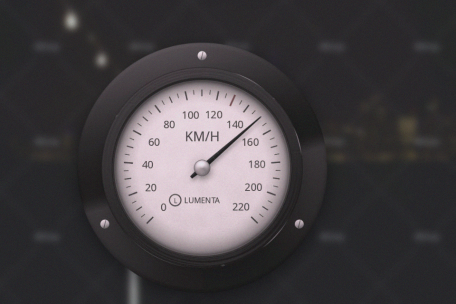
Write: 150 km/h
